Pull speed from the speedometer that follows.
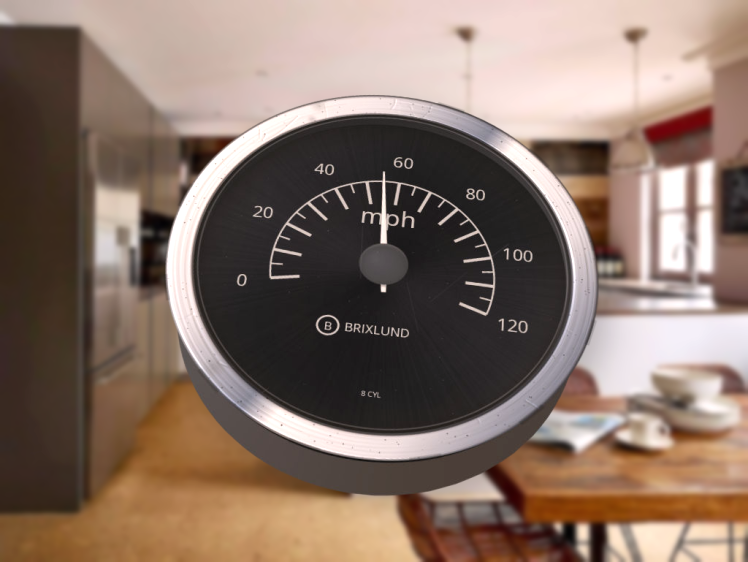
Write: 55 mph
